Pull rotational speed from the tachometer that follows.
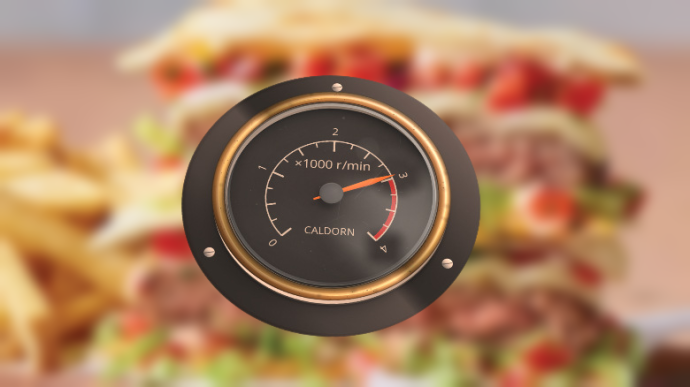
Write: 3000 rpm
